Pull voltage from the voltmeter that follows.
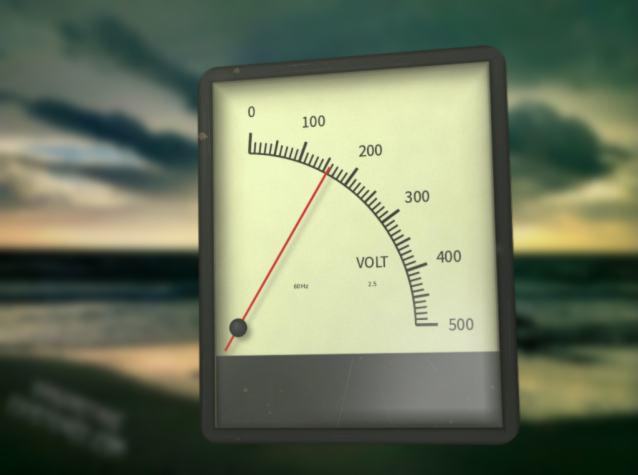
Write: 160 V
